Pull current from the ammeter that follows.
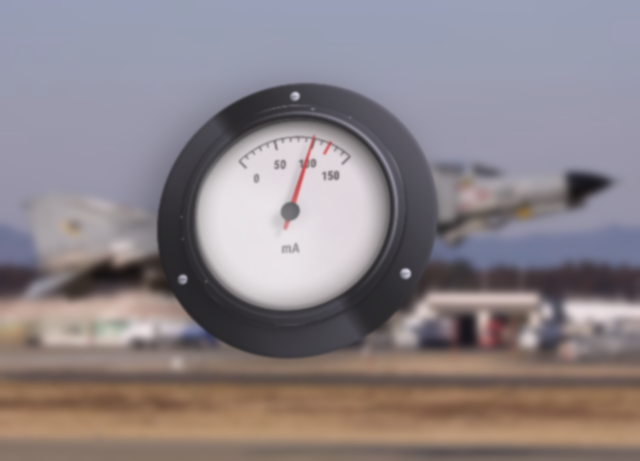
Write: 100 mA
